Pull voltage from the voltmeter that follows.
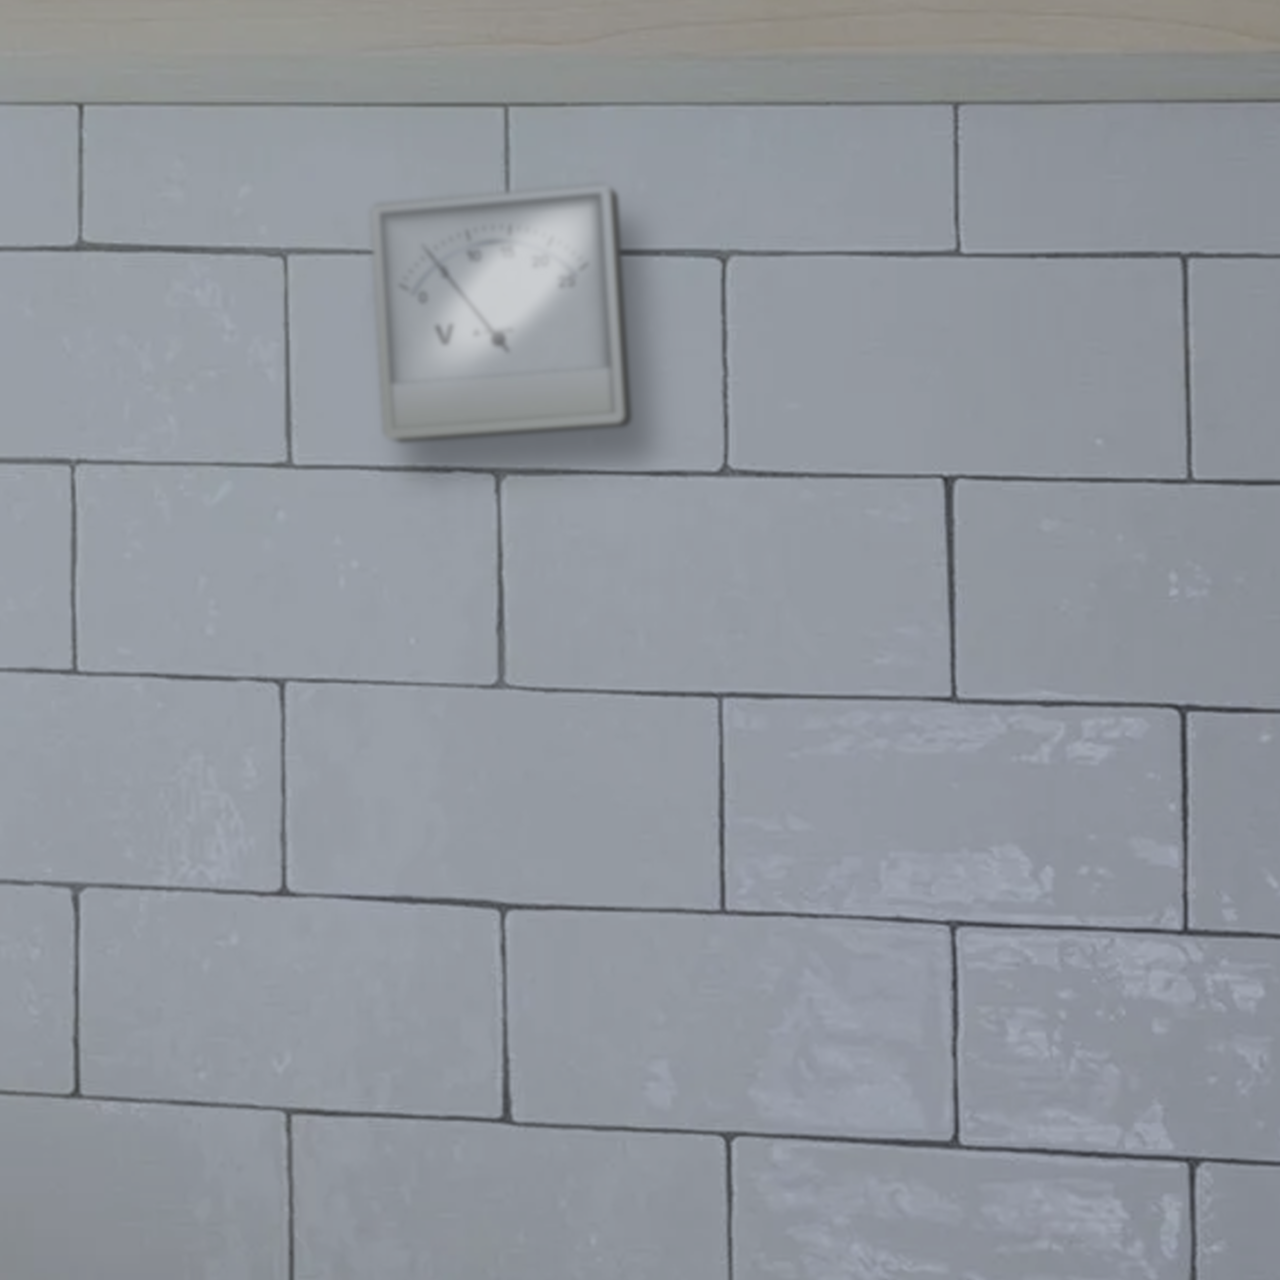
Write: 5 V
